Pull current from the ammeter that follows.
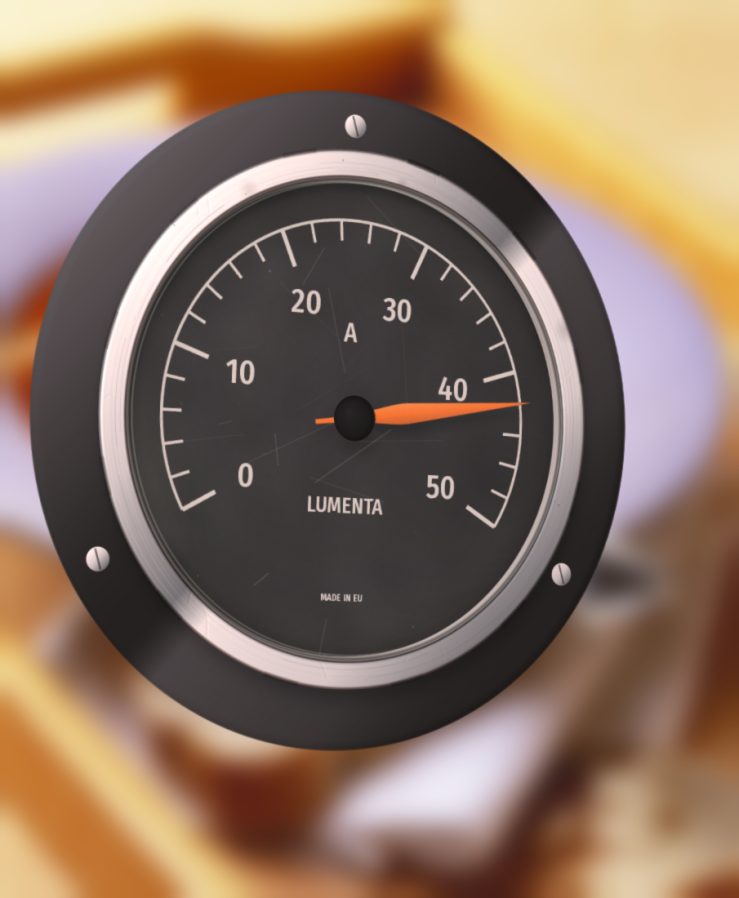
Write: 42 A
